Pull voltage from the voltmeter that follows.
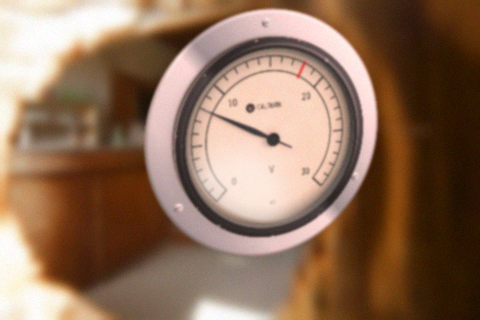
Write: 8 V
